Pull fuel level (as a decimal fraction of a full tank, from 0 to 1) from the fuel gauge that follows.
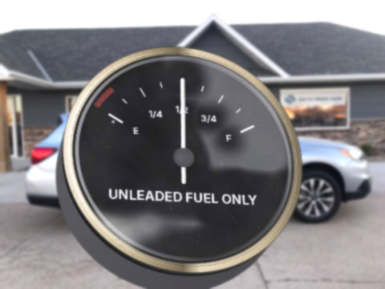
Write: 0.5
